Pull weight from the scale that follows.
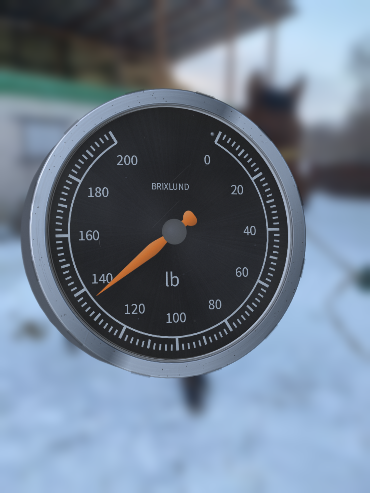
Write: 136 lb
